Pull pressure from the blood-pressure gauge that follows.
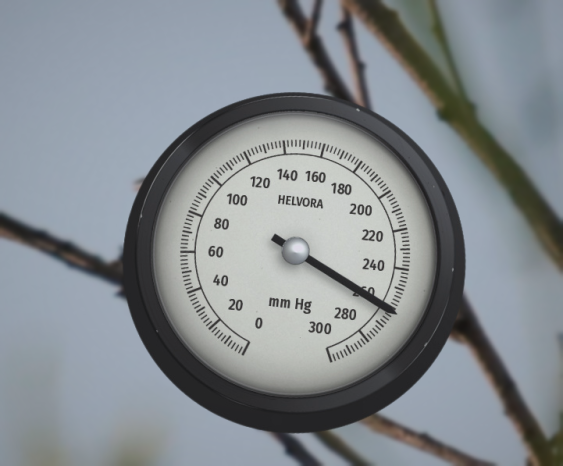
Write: 262 mmHg
